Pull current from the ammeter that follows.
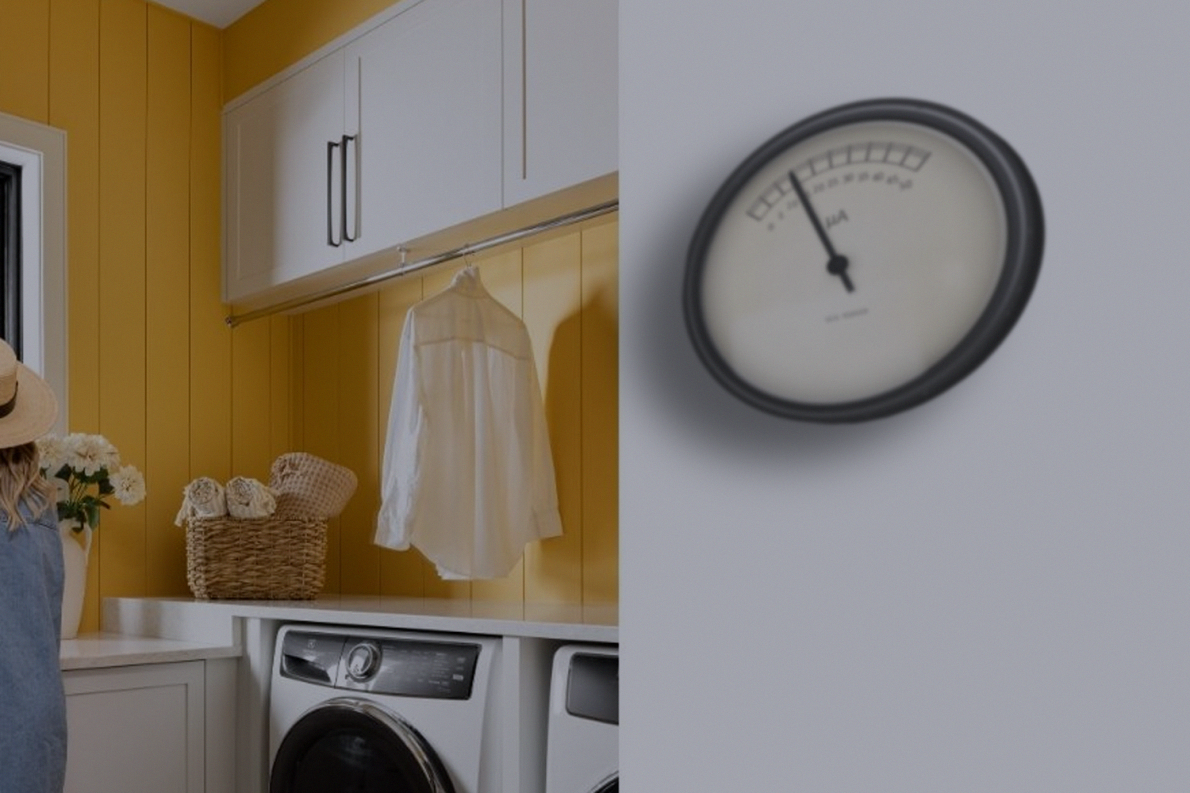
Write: 15 µA
